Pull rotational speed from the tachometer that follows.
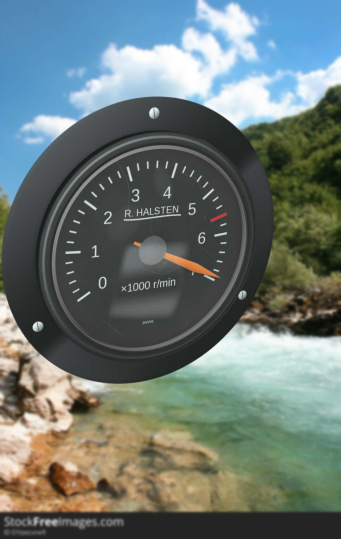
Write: 6900 rpm
